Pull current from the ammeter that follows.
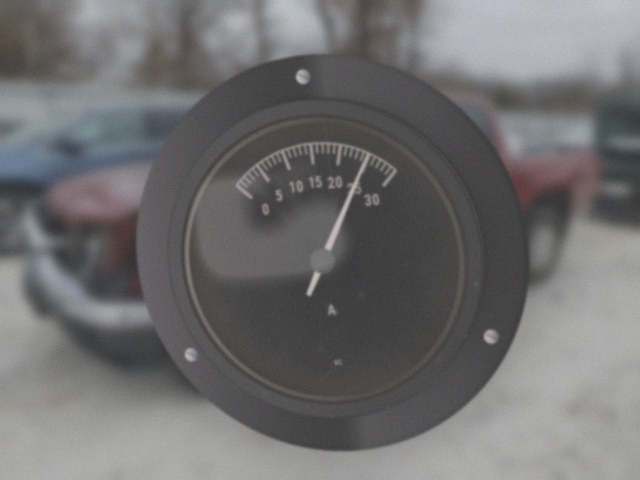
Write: 25 A
